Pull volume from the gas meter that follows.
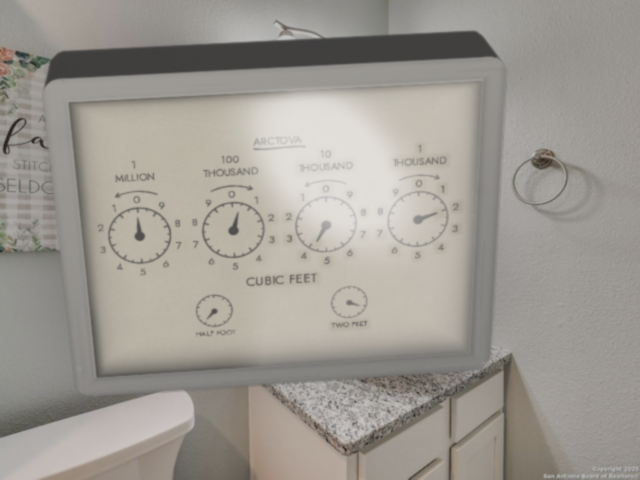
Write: 4200 ft³
